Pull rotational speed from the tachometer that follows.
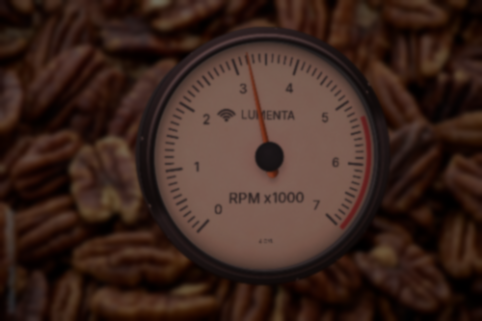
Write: 3200 rpm
